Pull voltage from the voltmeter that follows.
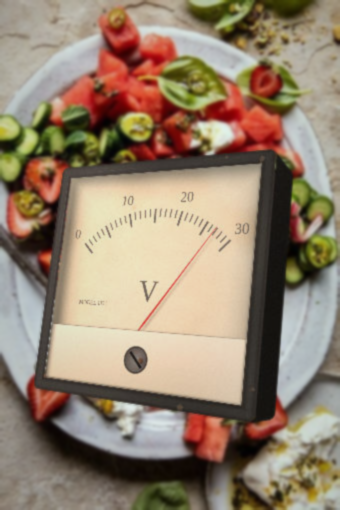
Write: 27 V
